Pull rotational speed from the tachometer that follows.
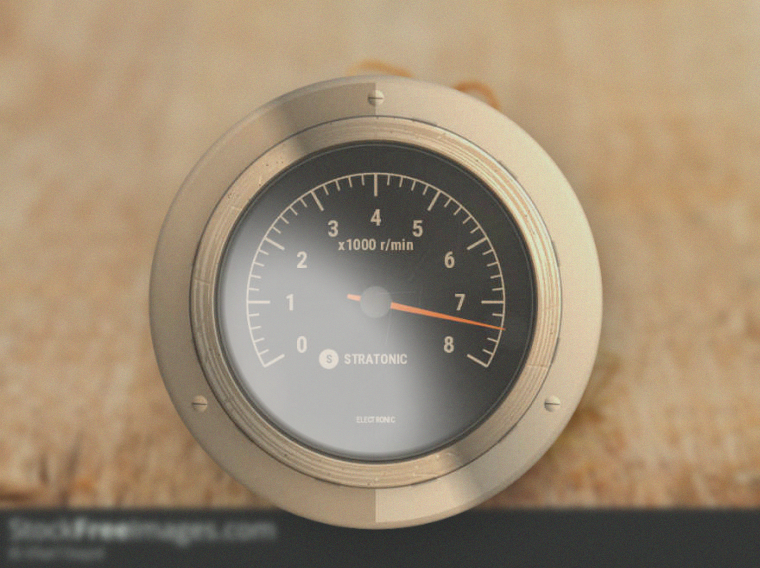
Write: 7400 rpm
